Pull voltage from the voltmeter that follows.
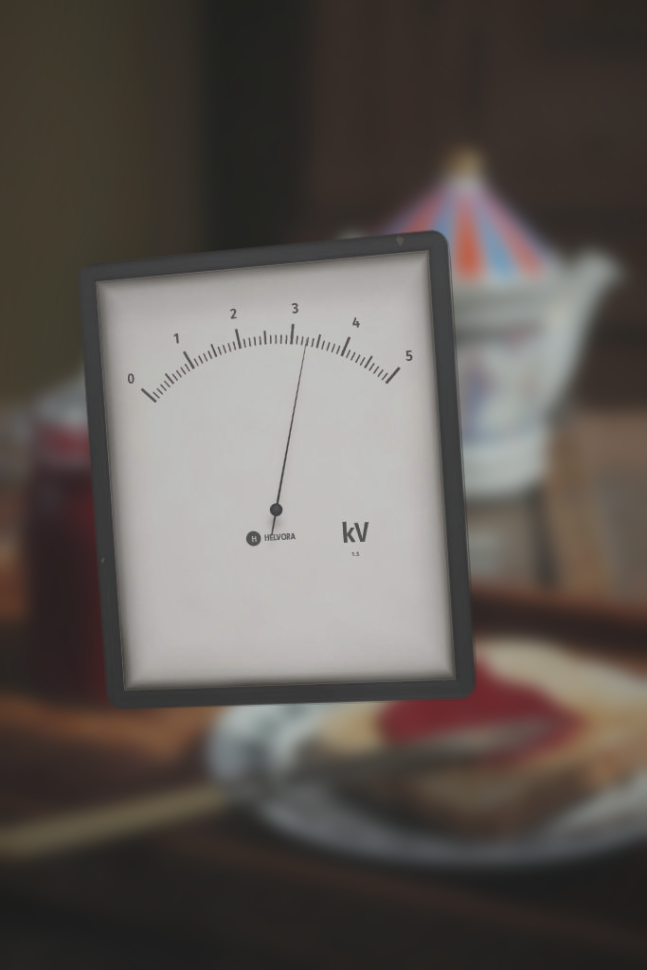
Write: 3.3 kV
